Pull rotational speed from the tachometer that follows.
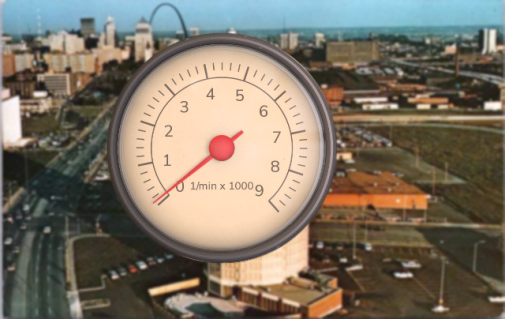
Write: 100 rpm
